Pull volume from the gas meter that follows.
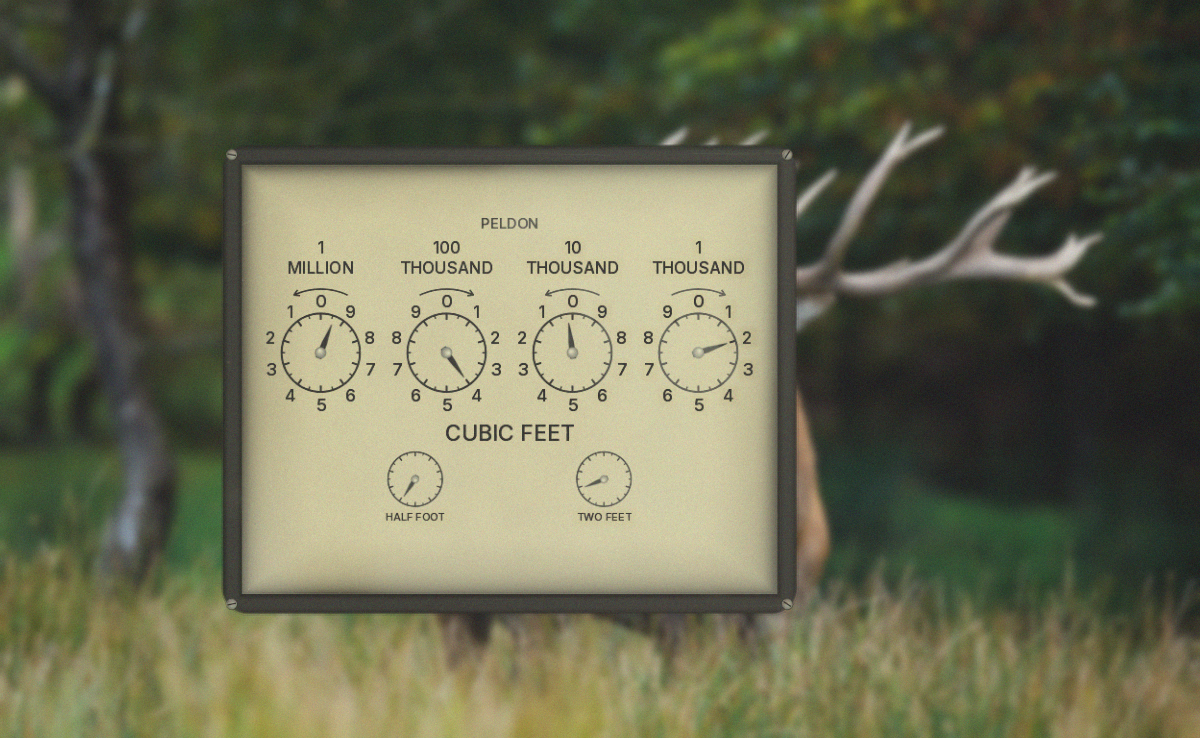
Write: 940200 ft³
